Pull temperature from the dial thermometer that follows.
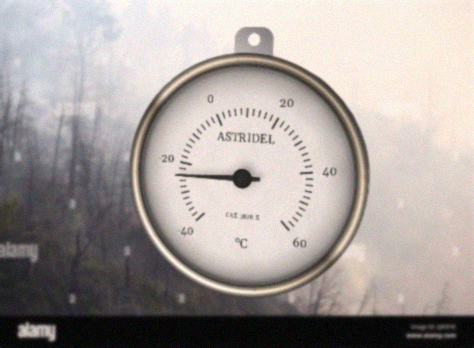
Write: -24 °C
